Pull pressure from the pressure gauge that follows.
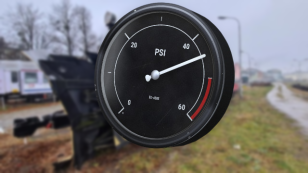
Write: 45 psi
